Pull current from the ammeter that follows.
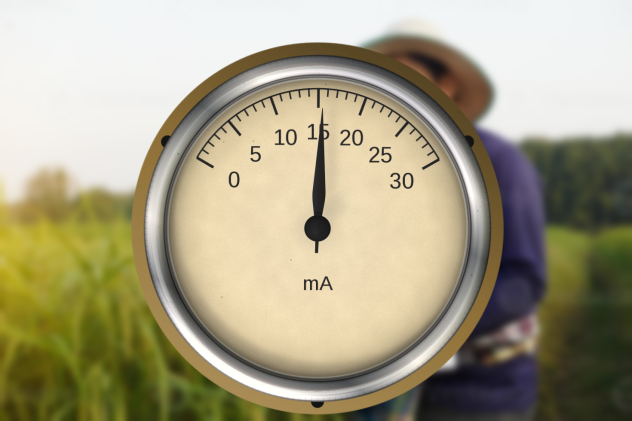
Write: 15.5 mA
